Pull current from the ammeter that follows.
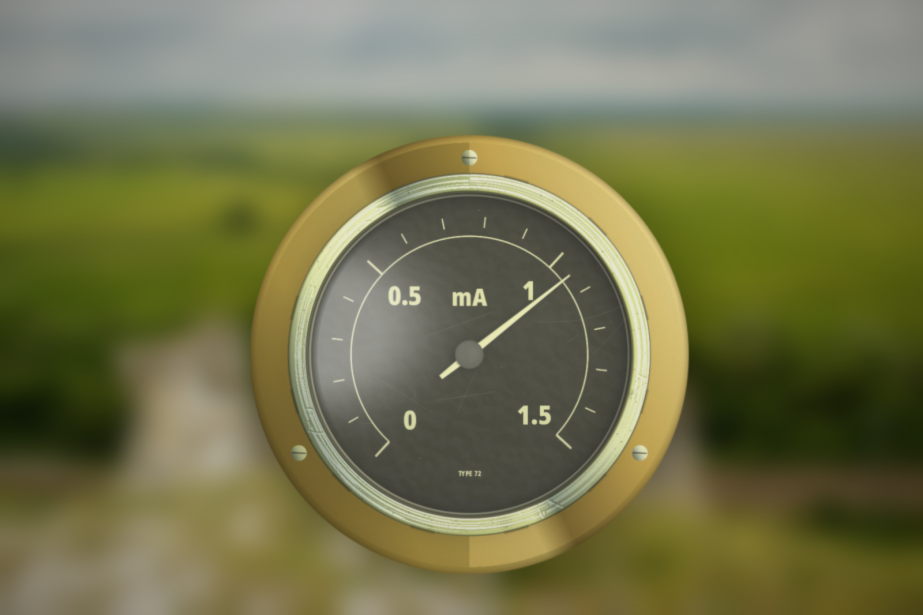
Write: 1.05 mA
